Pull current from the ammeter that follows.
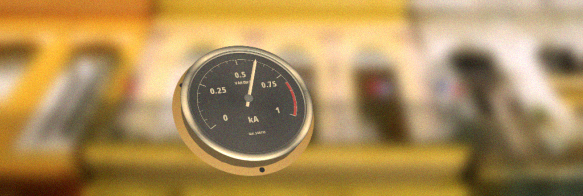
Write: 0.6 kA
